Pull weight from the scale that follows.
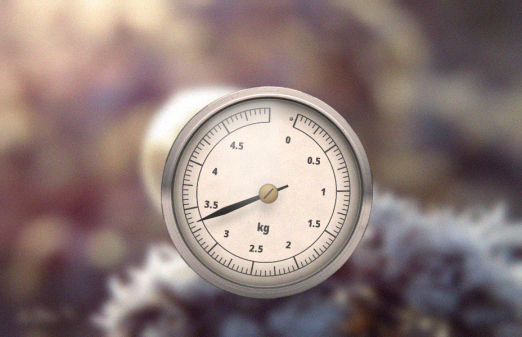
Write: 3.35 kg
